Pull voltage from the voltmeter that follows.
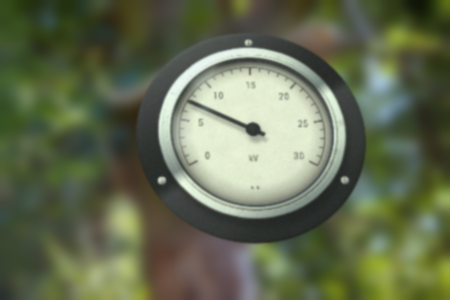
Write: 7 kV
